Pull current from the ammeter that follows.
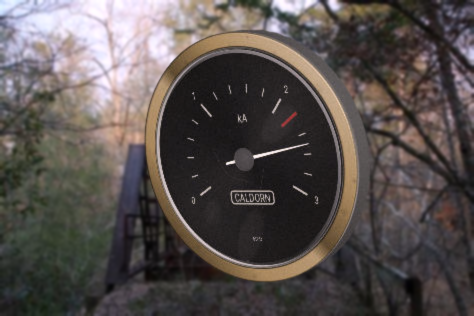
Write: 2.5 kA
